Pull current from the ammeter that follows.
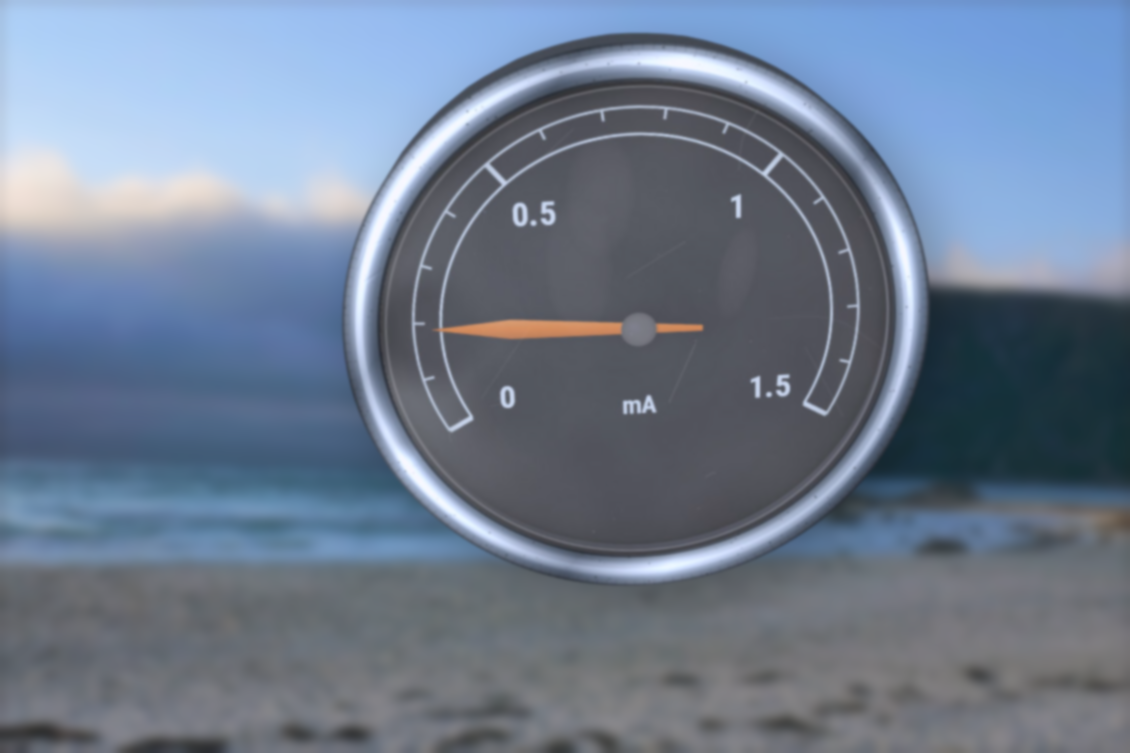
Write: 0.2 mA
